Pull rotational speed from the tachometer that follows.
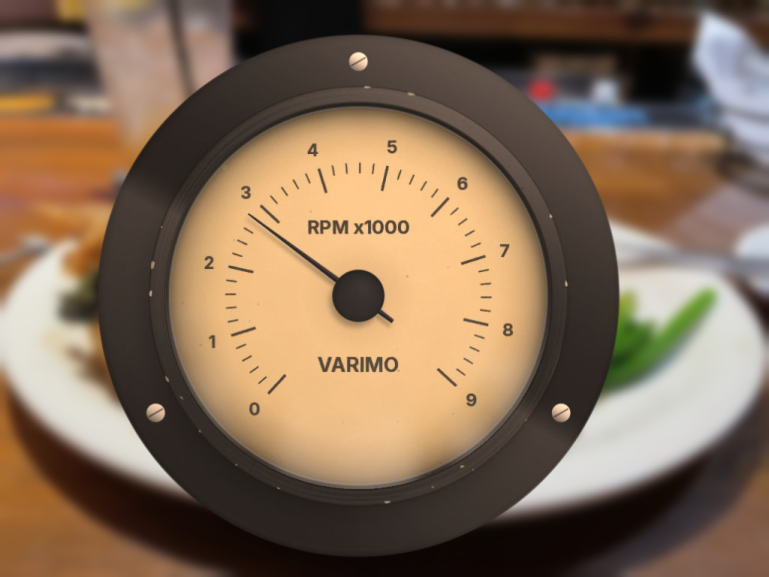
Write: 2800 rpm
